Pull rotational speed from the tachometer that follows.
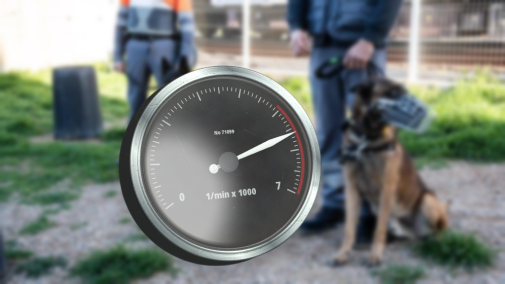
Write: 5600 rpm
